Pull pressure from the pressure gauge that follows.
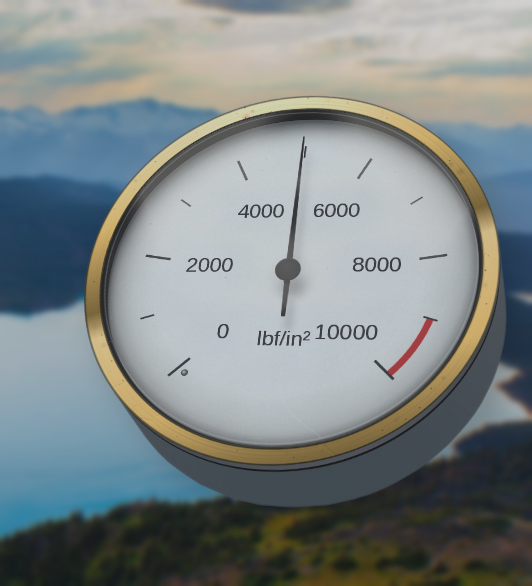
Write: 5000 psi
